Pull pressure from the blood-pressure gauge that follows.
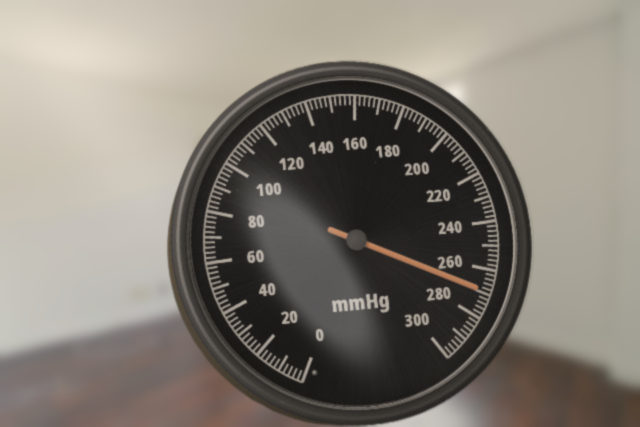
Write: 270 mmHg
